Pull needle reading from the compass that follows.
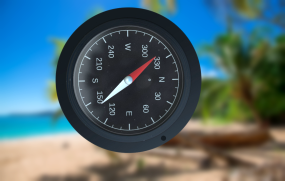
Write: 320 °
